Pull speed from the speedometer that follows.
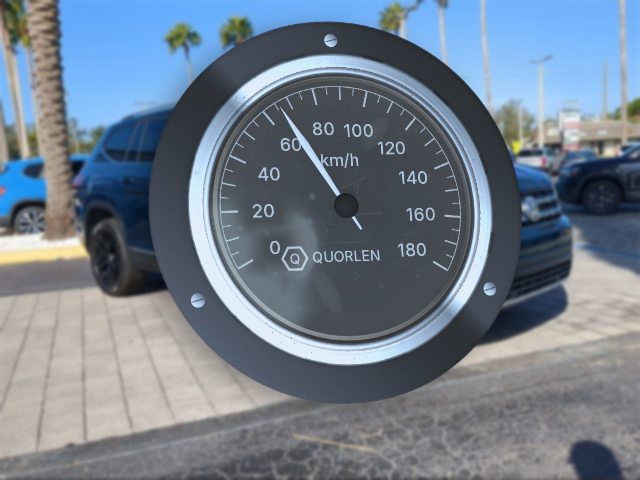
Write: 65 km/h
